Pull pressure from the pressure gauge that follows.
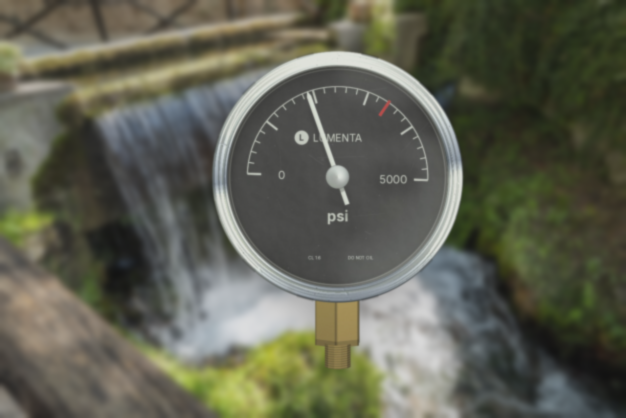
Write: 1900 psi
